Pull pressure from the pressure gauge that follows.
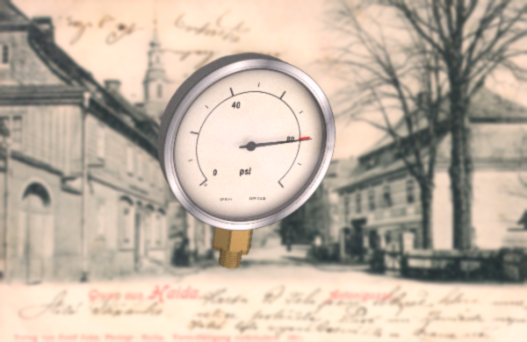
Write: 80 psi
